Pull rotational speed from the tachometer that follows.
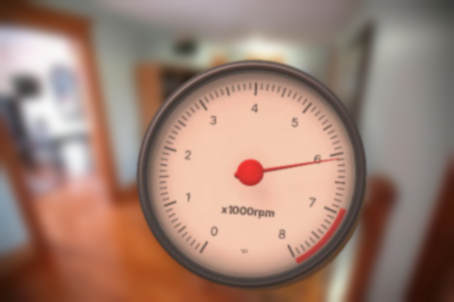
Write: 6100 rpm
